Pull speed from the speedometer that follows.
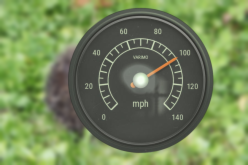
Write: 100 mph
